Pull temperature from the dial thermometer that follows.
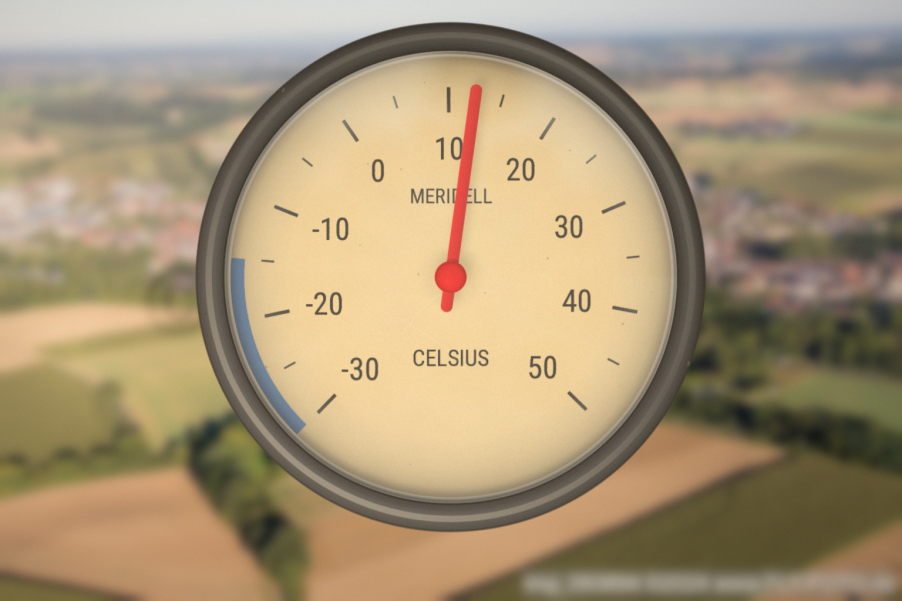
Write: 12.5 °C
